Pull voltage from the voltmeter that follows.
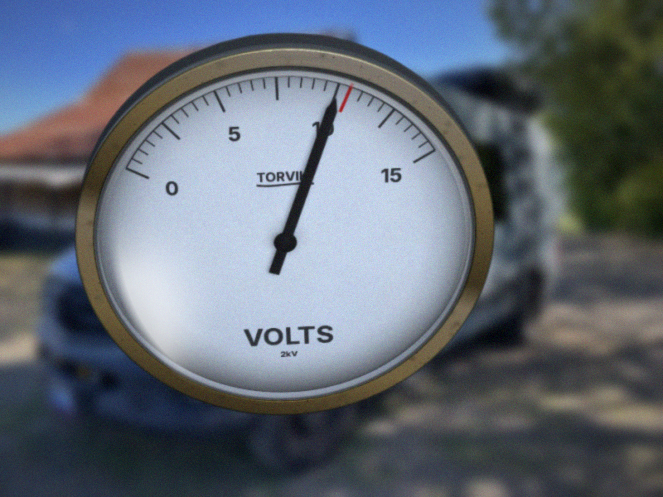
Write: 10 V
